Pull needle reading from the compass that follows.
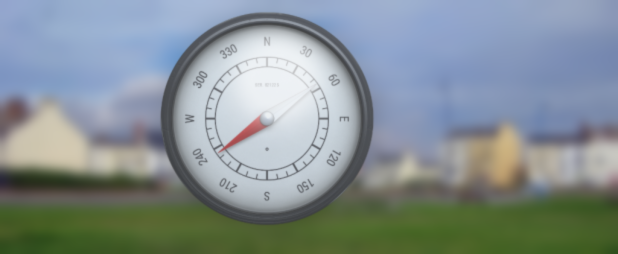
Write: 235 °
